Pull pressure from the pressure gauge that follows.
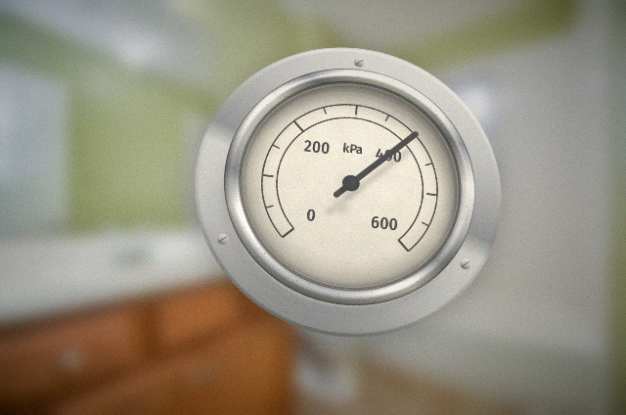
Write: 400 kPa
